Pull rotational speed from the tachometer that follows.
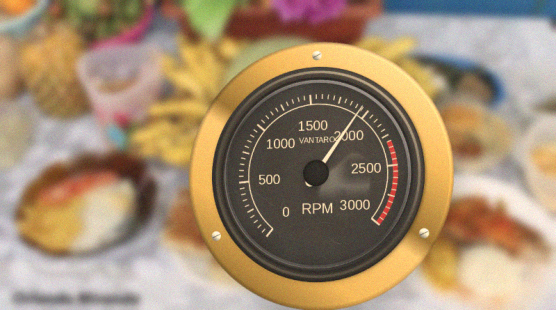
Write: 1950 rpm
